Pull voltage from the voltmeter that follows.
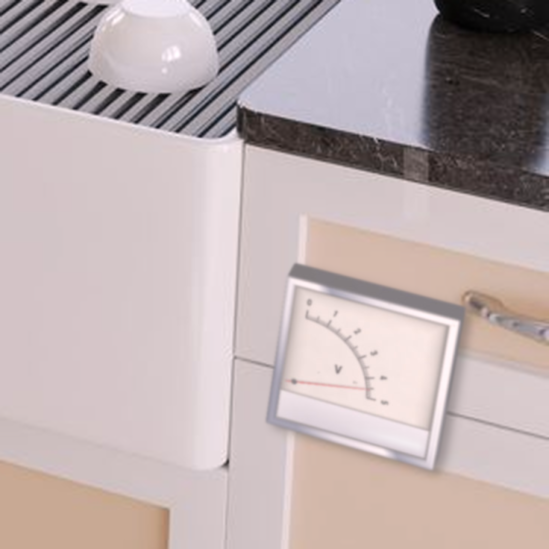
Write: 4.5 V
